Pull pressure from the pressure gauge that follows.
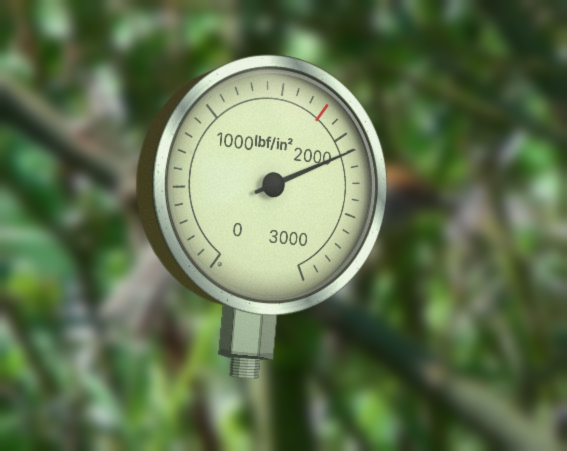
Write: 2100 psi
